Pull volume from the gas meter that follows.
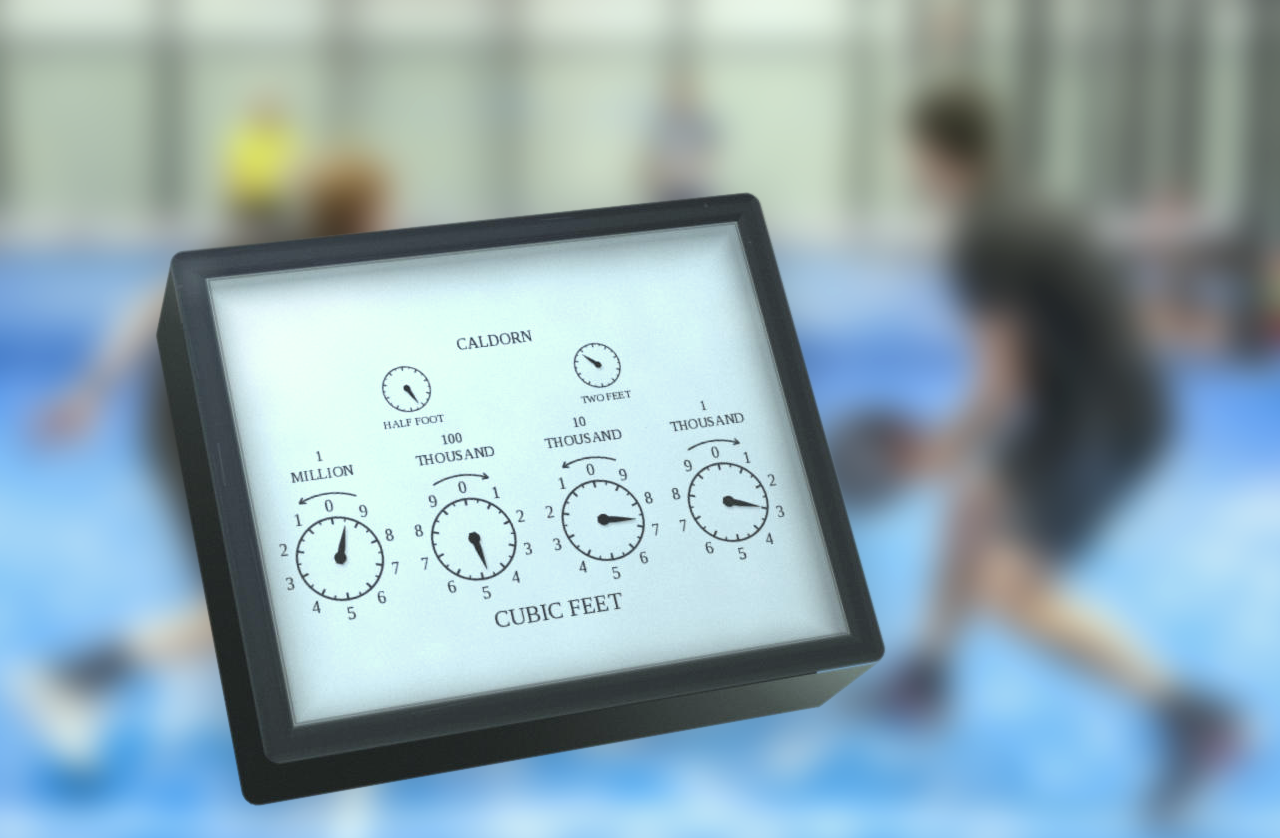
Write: 947300 ft³
